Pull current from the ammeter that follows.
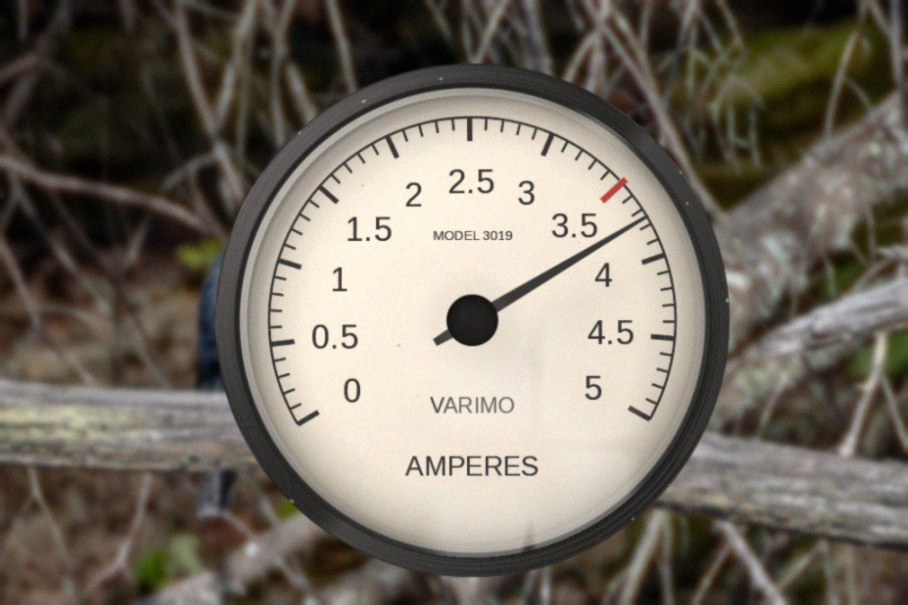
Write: 3.75 A
